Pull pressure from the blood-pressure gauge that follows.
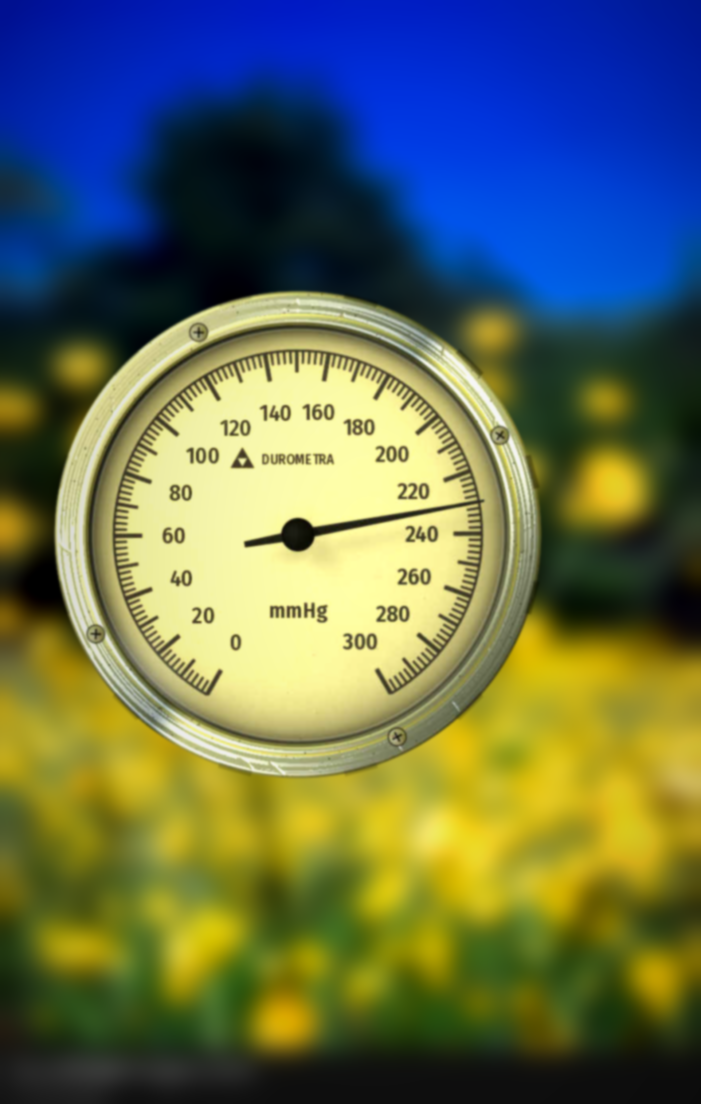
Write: 230 mmHg
